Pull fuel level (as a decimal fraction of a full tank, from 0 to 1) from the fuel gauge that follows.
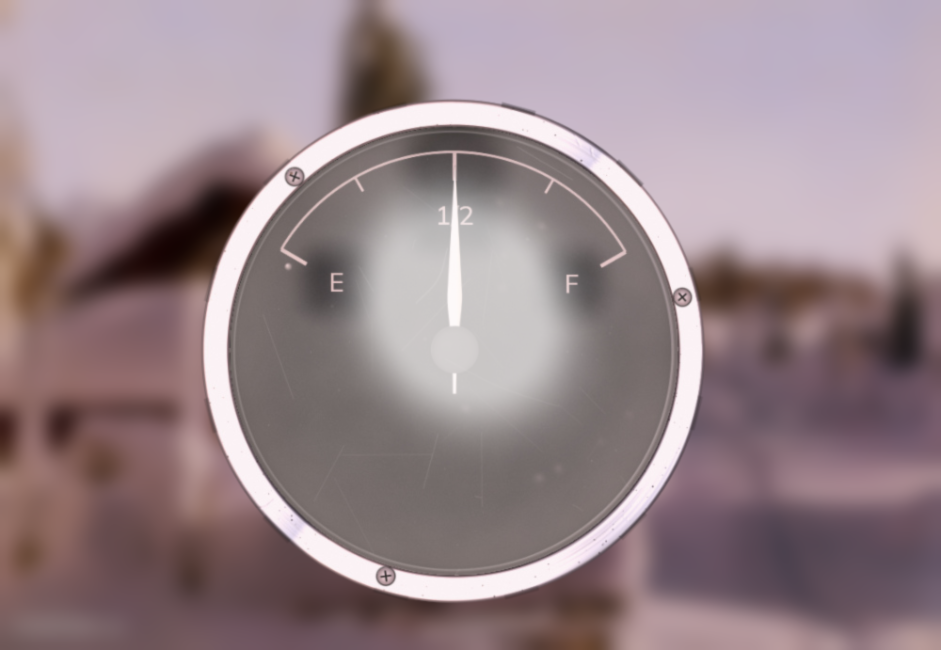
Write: 0.5
